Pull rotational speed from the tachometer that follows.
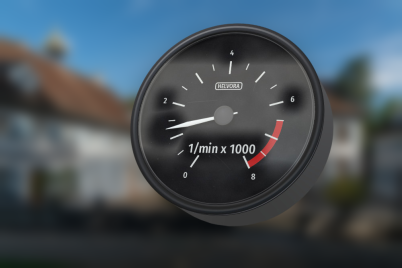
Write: 1250 rpm
